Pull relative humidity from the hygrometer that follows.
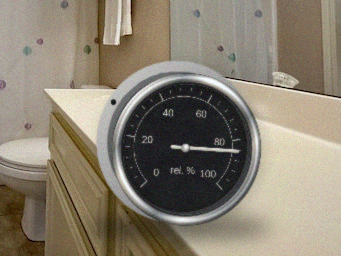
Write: 84 %
